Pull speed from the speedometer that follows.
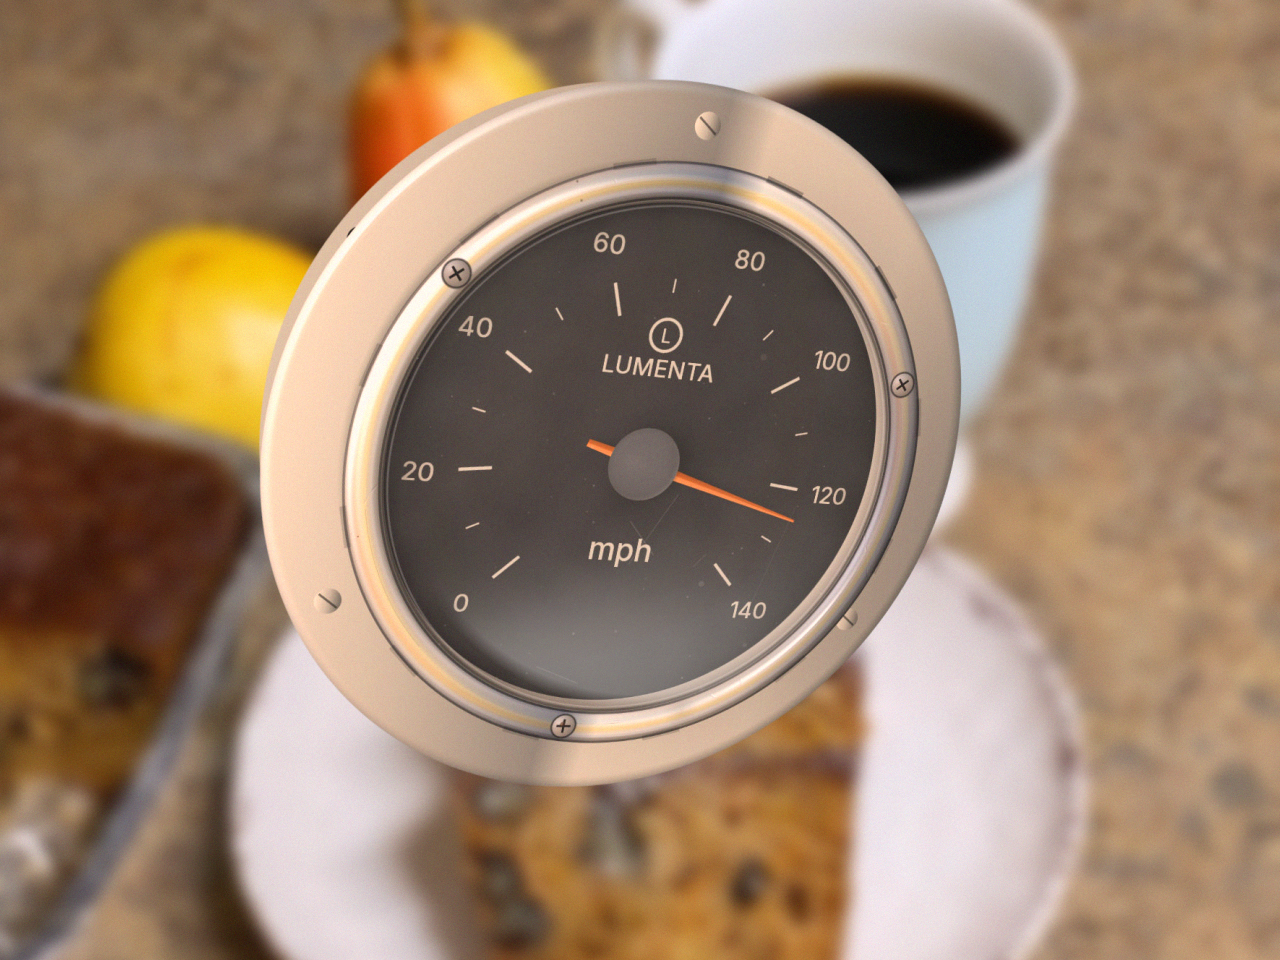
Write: 125 mph
